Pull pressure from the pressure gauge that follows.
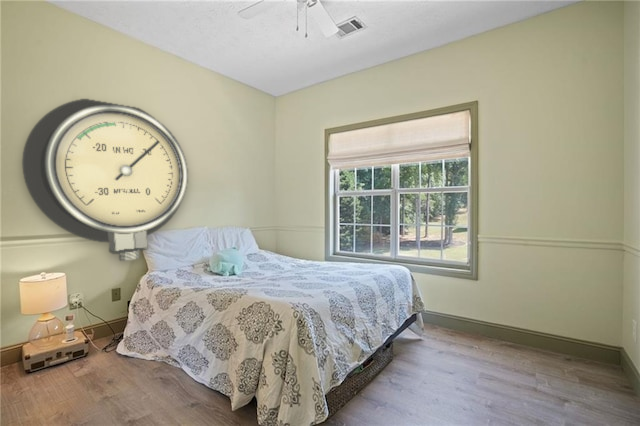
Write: -10 inHg
